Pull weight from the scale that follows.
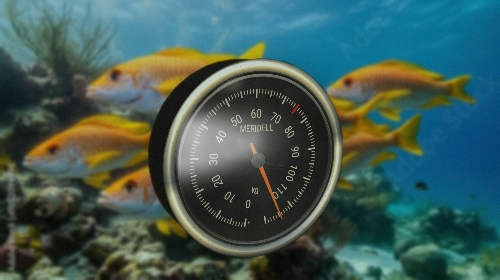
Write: 115 kg
